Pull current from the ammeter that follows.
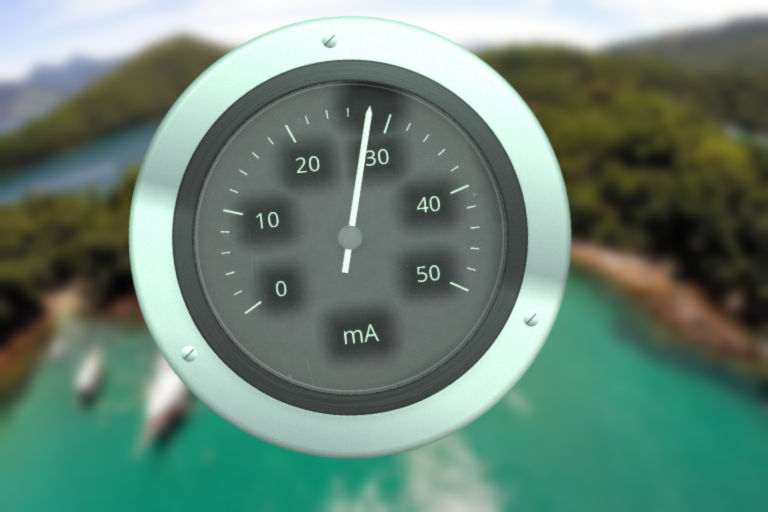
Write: 28 mA
